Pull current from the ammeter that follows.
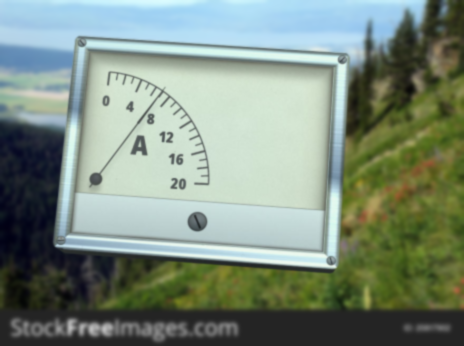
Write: 7 A
